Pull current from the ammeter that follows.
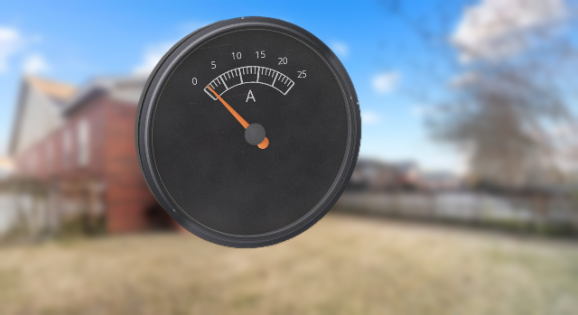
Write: 1 A
